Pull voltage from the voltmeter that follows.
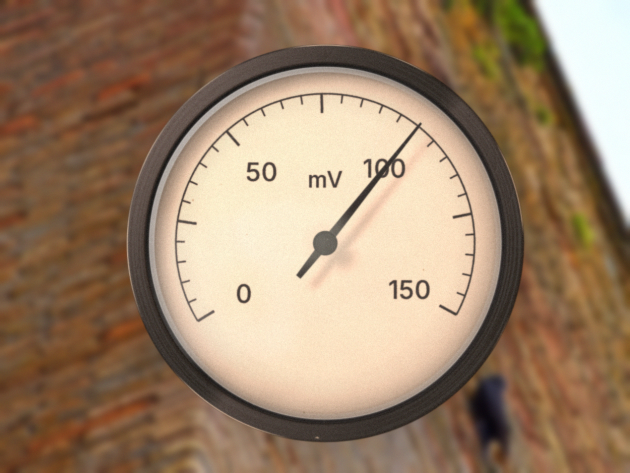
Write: 100 mV
